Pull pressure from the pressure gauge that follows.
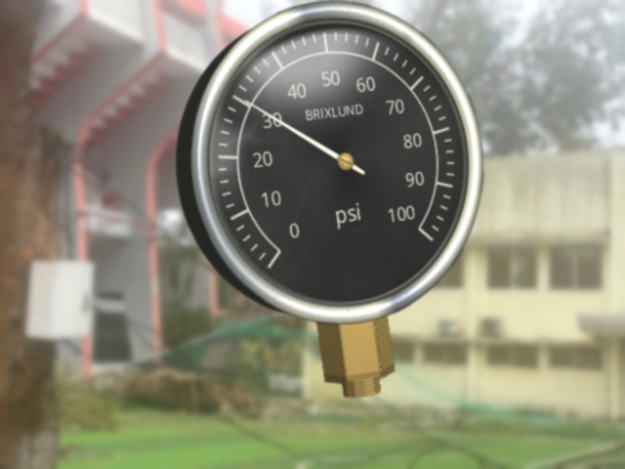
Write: 30 psi
